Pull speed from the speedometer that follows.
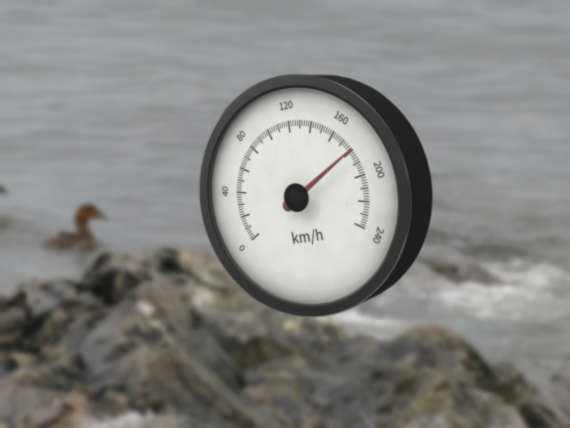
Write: 180 km/h
